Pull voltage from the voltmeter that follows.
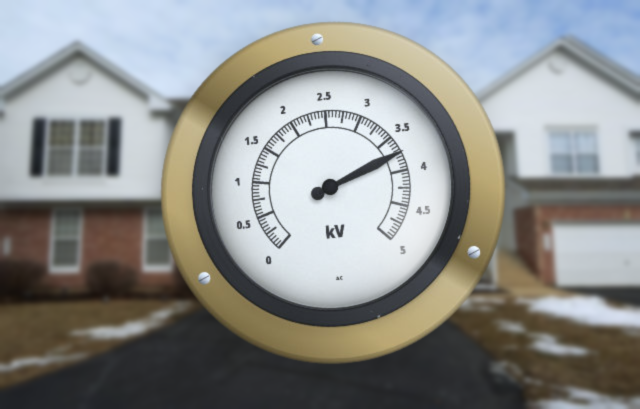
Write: 3.75 kV
